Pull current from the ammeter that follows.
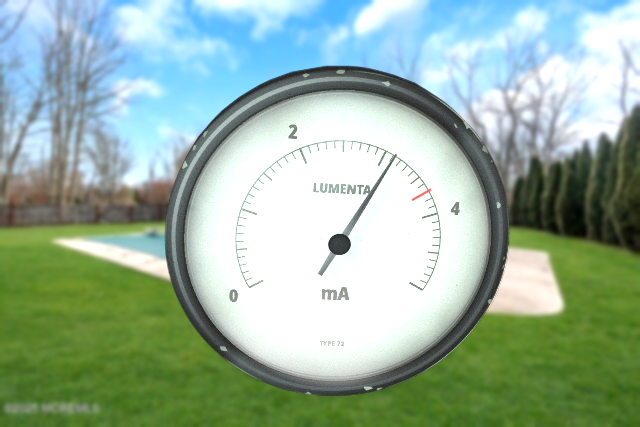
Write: 3.1 mA
